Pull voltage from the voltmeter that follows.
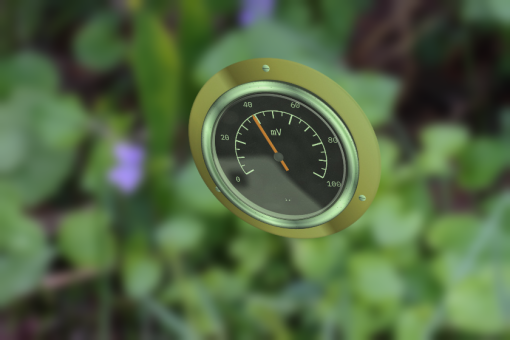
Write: 40 mV
